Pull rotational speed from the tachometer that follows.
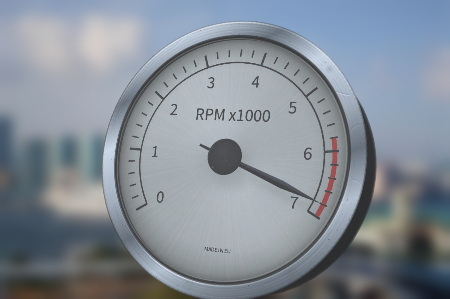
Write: 6800 rpm
